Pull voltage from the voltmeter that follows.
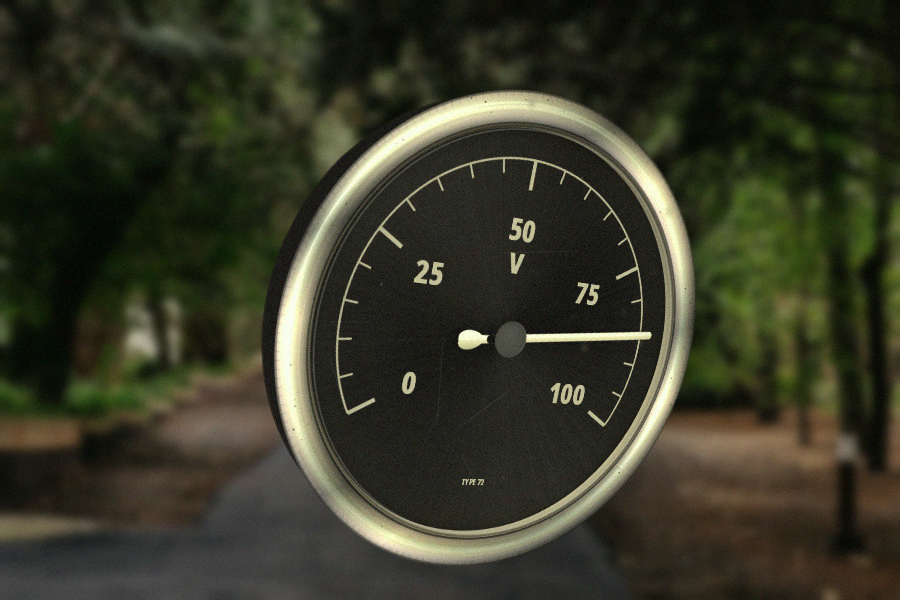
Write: 85 V
